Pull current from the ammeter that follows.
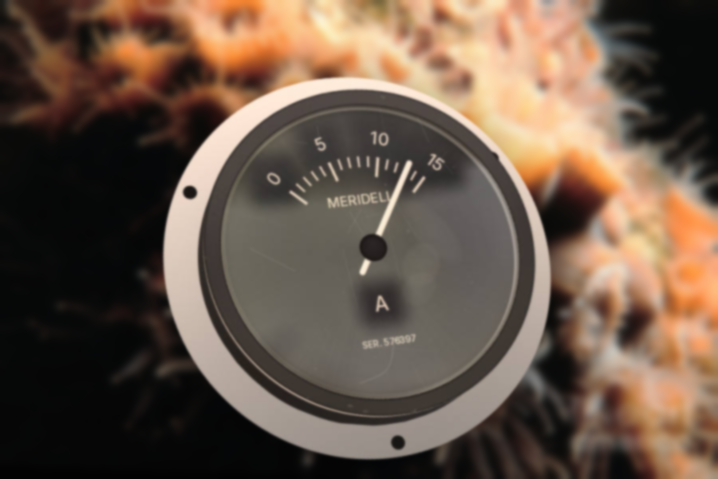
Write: 13 A
